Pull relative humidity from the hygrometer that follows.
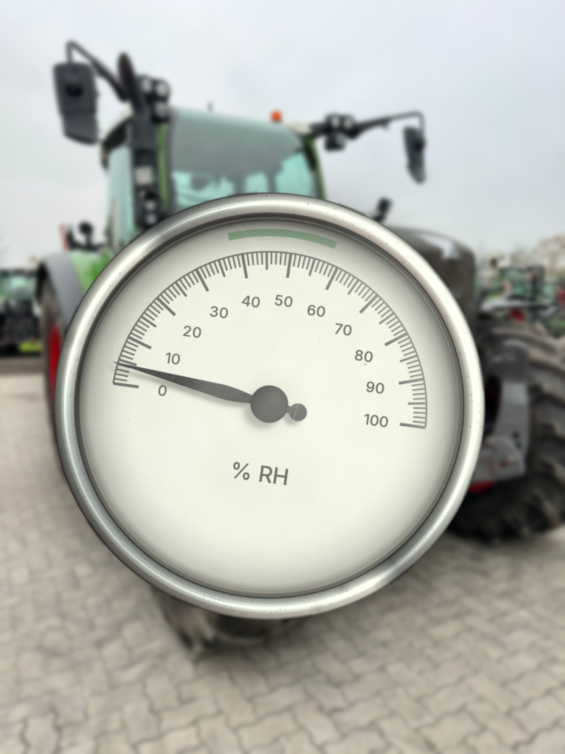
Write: 4 %
